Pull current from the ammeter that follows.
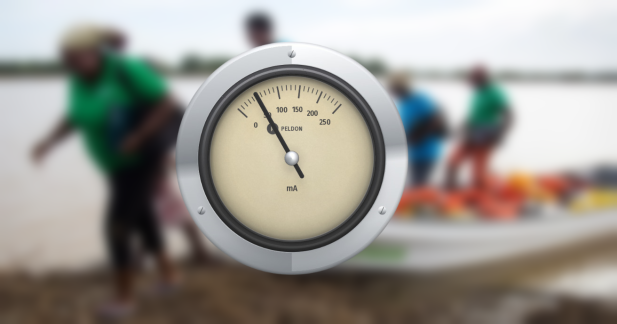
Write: 50 mA
